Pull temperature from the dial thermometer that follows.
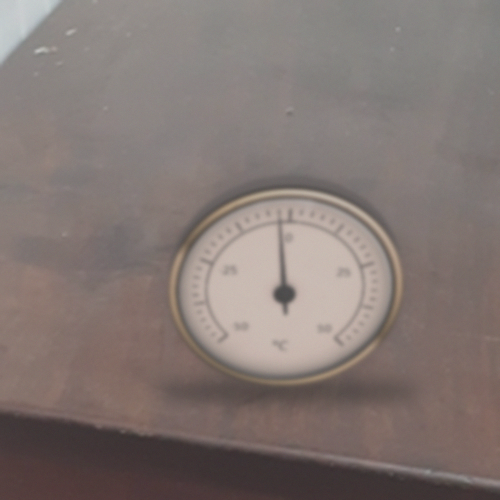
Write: -2.5 °C
